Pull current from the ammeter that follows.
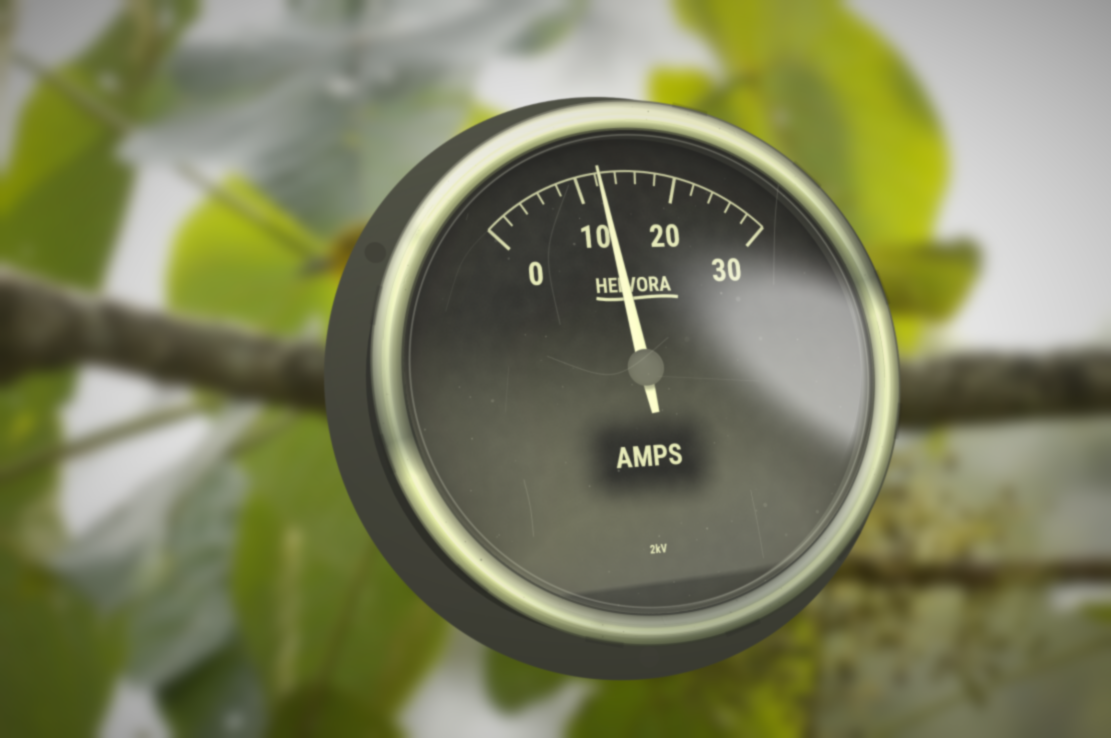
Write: 12 A
